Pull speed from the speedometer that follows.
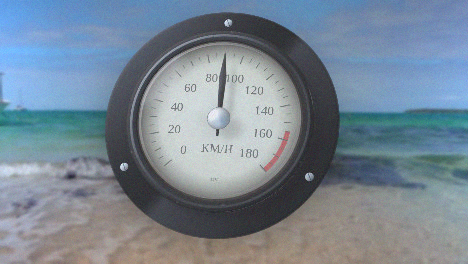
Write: 90 km/h
